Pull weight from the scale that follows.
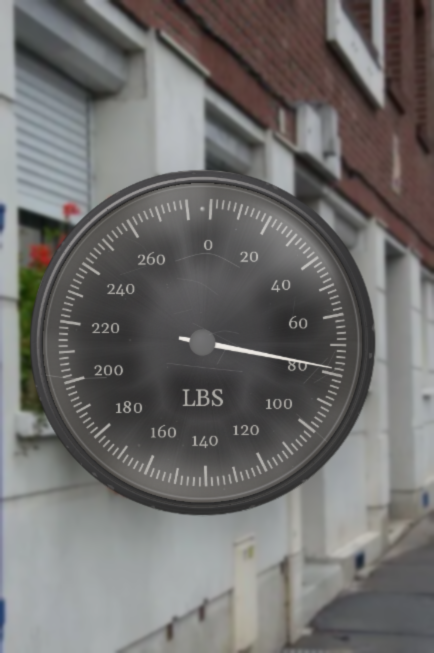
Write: 78 lb
